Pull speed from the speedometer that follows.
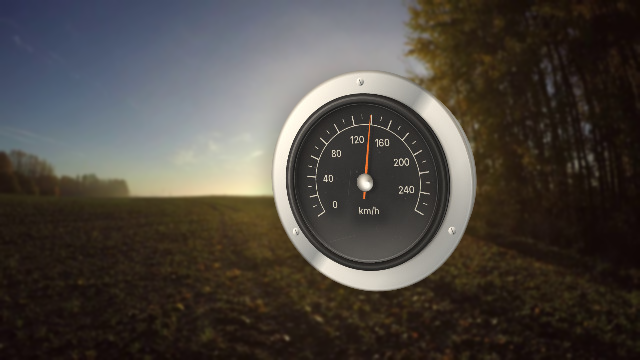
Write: 140 km/h
